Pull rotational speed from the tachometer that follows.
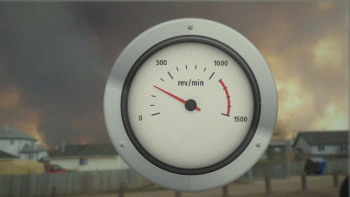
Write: 300 rpm
